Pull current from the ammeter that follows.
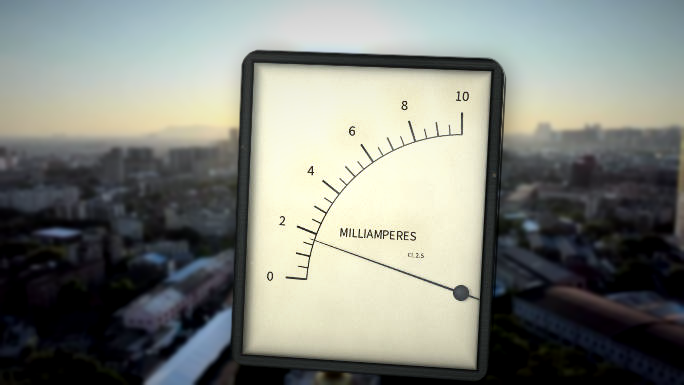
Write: 1.75 mA
